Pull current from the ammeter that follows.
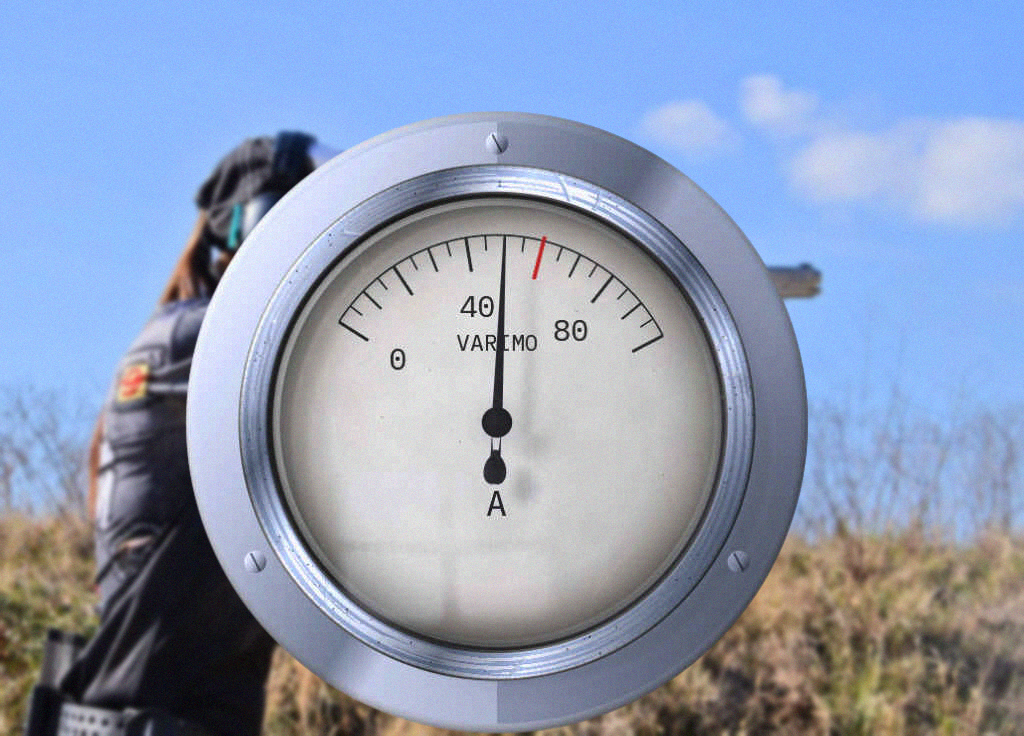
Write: 50 A
